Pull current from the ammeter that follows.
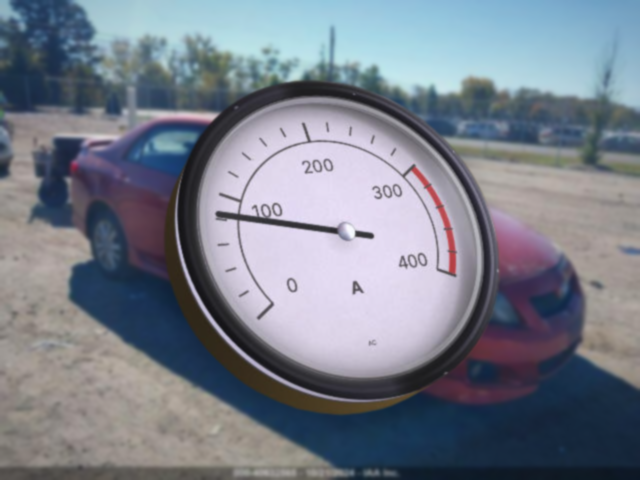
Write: 80 A
